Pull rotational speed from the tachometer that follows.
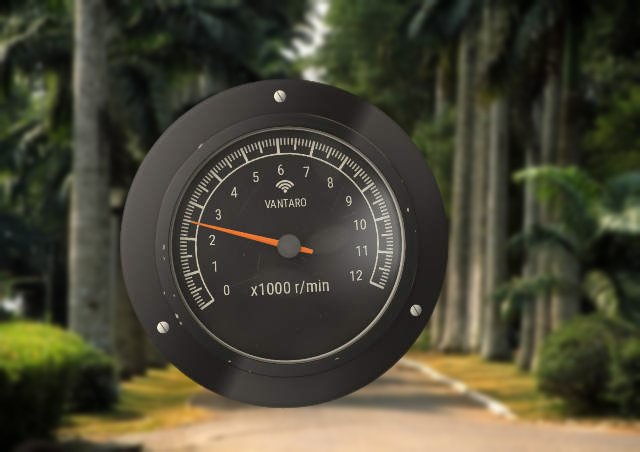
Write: 2500 rpm
